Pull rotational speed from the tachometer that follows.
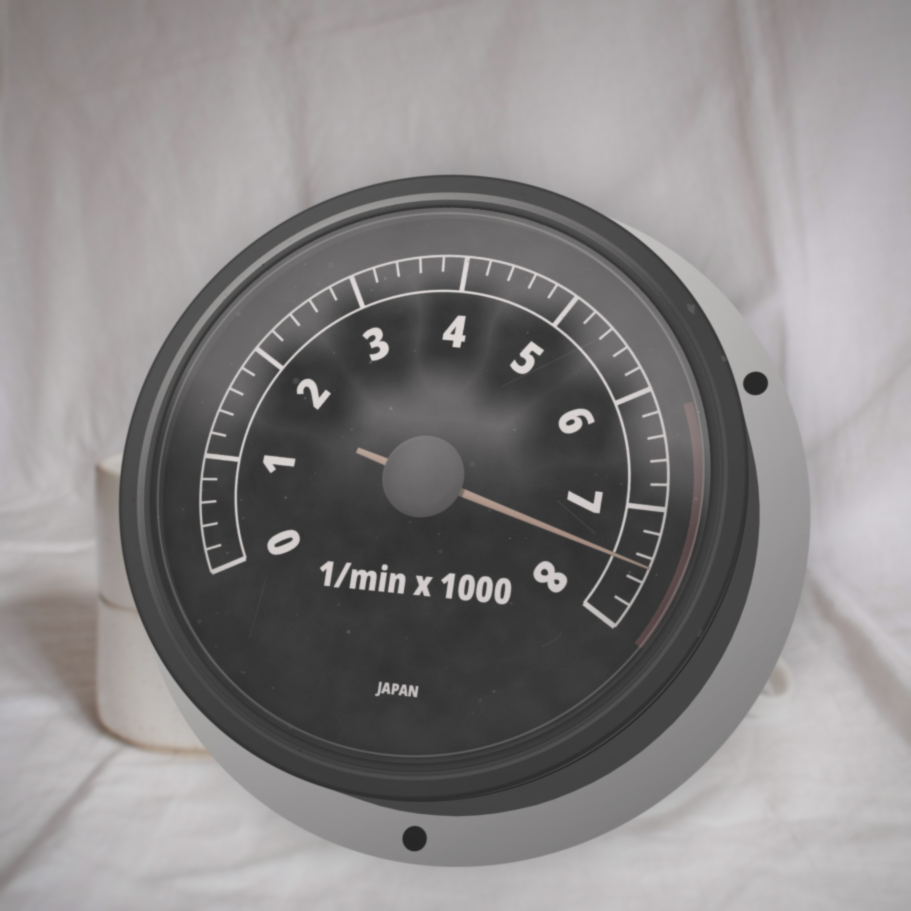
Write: 7500 rpm
